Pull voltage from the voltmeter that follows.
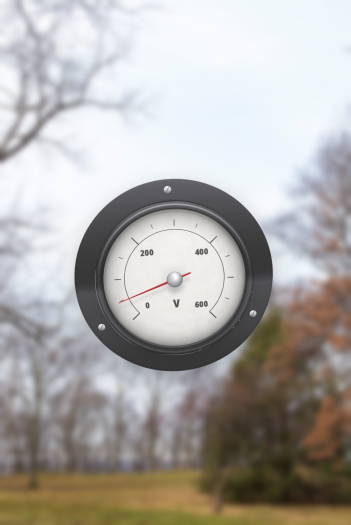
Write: 50 V
